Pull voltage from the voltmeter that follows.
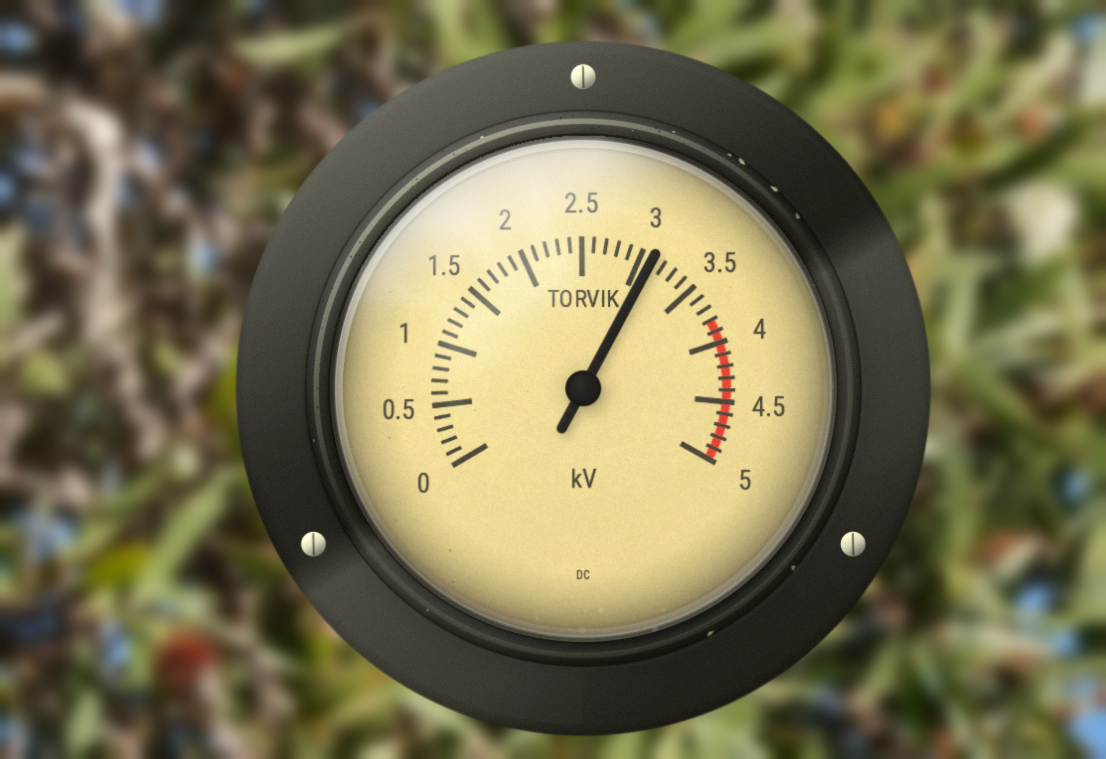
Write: 3.1 kV
